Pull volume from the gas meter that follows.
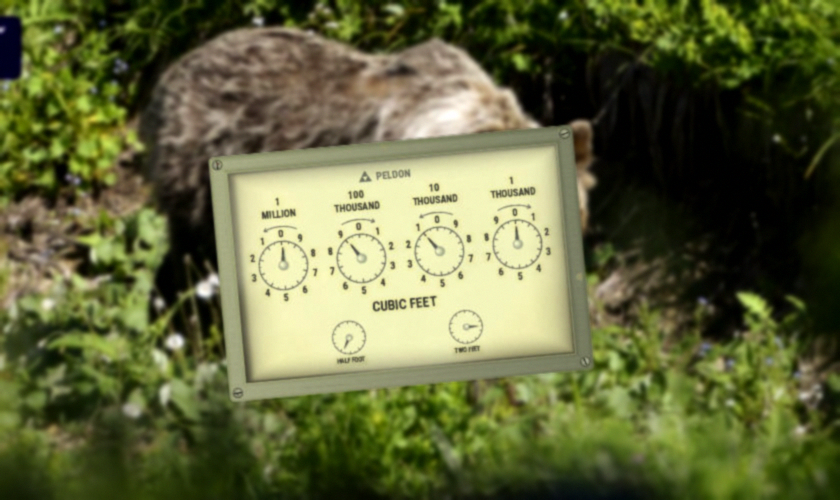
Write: 991000 ft³
